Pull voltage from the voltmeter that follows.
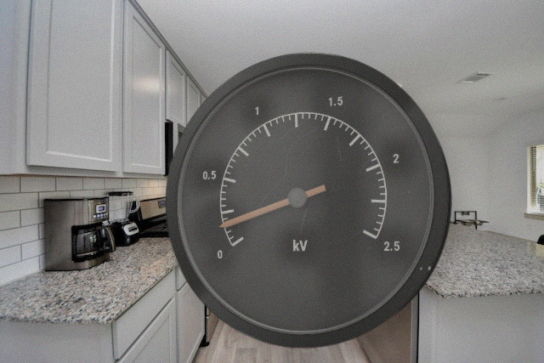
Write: 0.15 kV
